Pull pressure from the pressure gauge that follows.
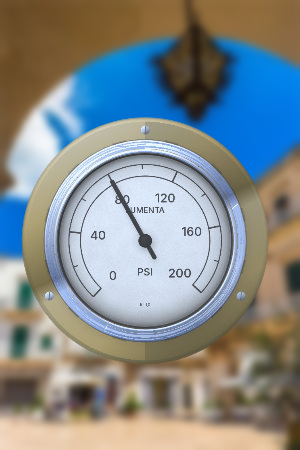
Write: 80 psi
